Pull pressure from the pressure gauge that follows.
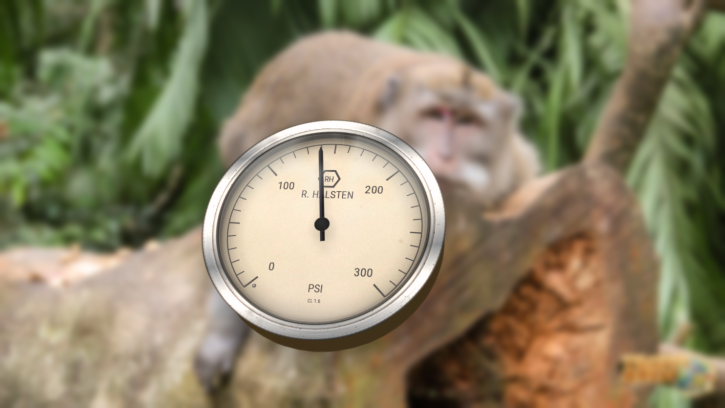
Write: 140 psi
